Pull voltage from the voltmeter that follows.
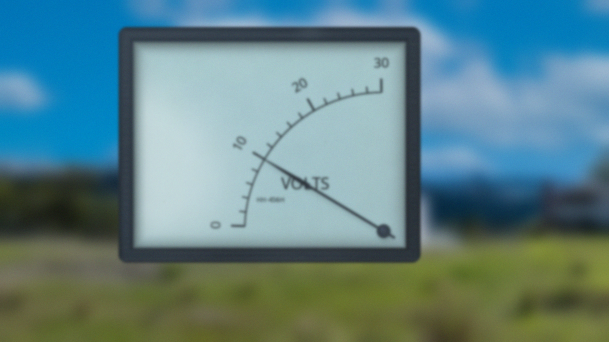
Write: 10 V
